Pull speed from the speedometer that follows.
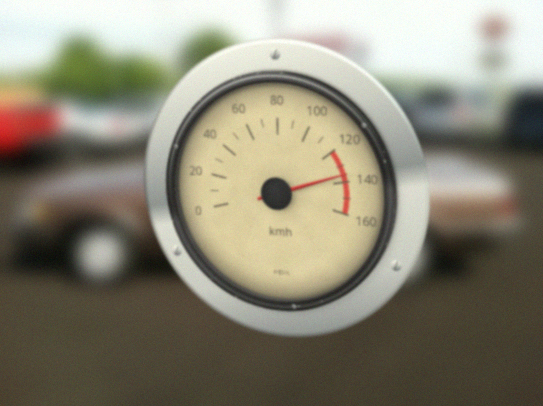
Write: 135 km/h
